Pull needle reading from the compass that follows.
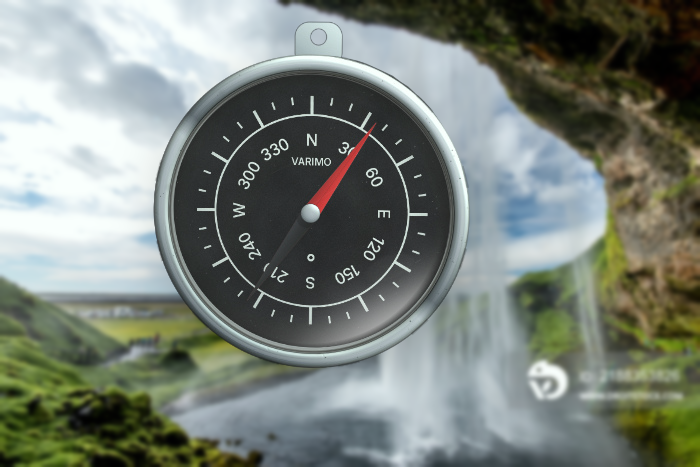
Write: 35 °
